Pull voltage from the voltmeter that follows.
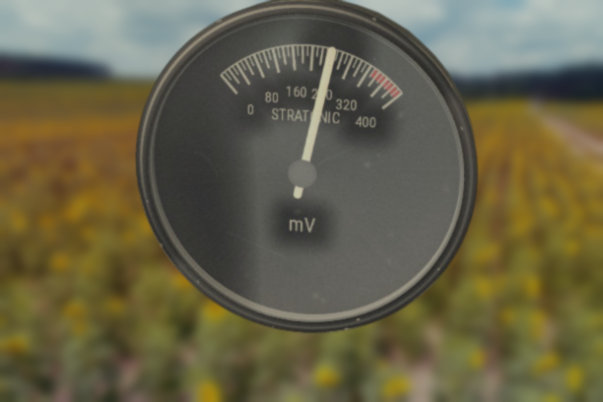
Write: 240 mV
